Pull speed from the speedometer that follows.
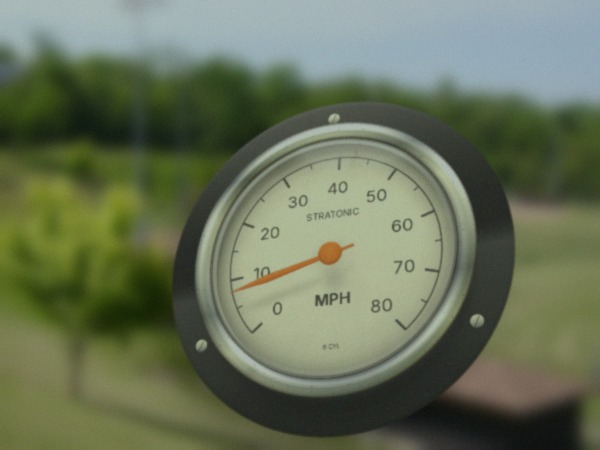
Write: 7.5 mph
